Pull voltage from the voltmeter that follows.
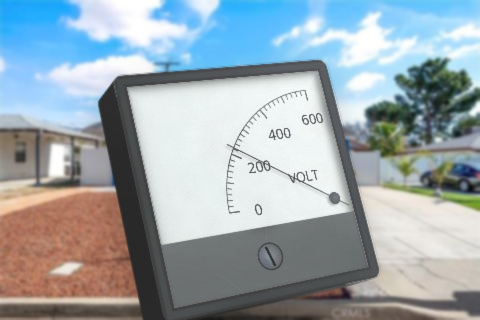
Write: 220 V
